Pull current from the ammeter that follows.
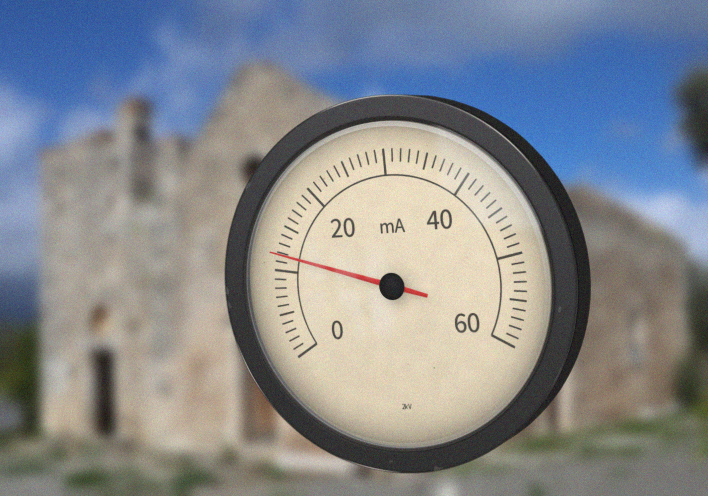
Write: 12 mA
